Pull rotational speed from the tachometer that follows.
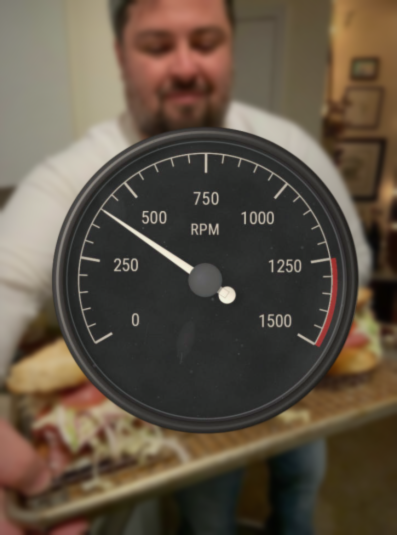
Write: 400 rpm
